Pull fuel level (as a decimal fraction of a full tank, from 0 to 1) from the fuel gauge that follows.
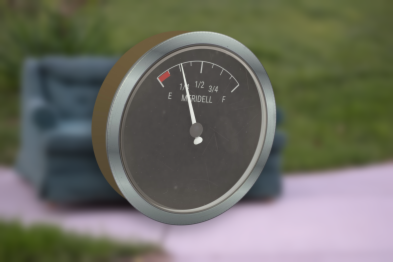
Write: 0.25
